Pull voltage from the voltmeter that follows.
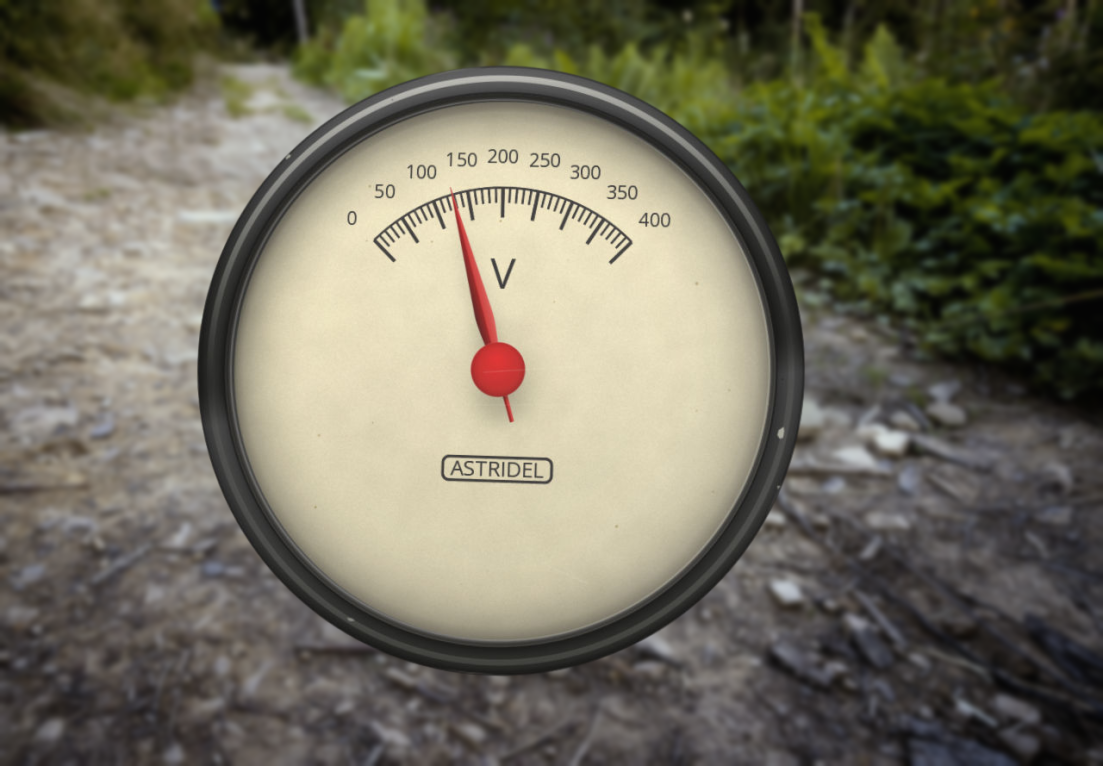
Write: 130 V
